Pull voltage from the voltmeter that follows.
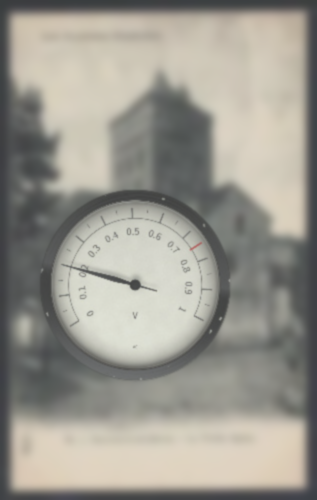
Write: 0.2 V
